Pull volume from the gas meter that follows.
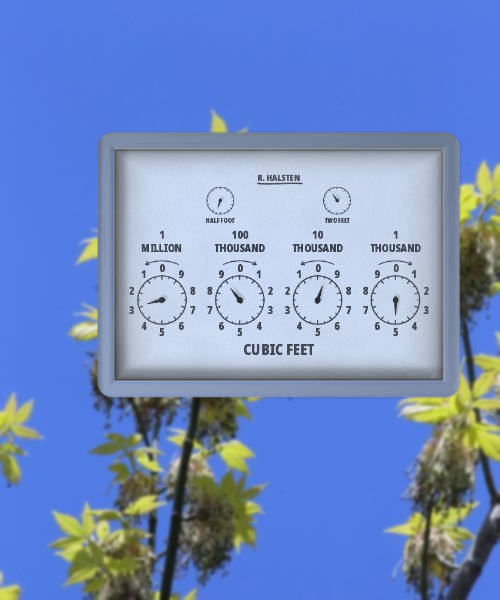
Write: 289500 ft³
